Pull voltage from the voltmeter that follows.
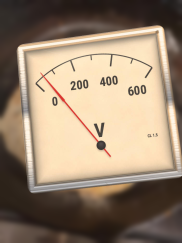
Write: 50 V
